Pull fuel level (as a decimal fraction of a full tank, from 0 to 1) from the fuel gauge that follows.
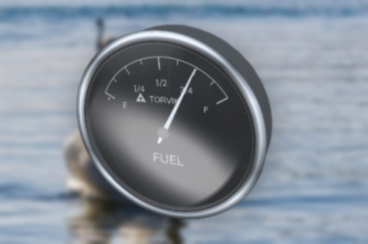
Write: 0.75
